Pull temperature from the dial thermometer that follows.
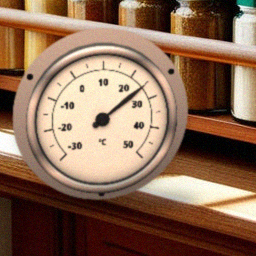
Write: 25 °C
